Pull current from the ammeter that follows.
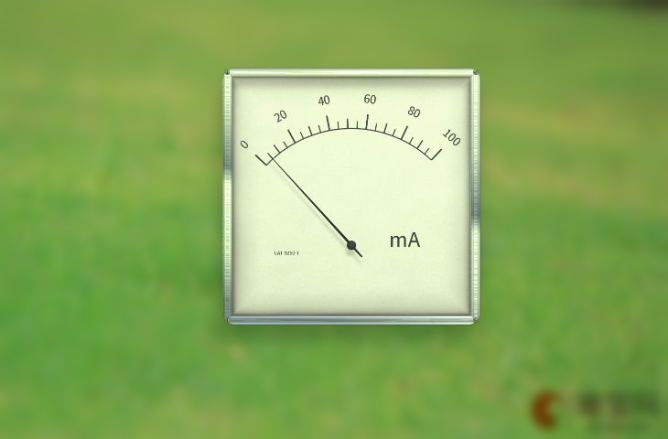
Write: 5 mA
